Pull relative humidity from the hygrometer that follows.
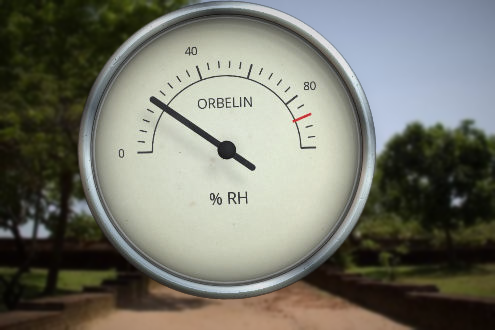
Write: 20 %
